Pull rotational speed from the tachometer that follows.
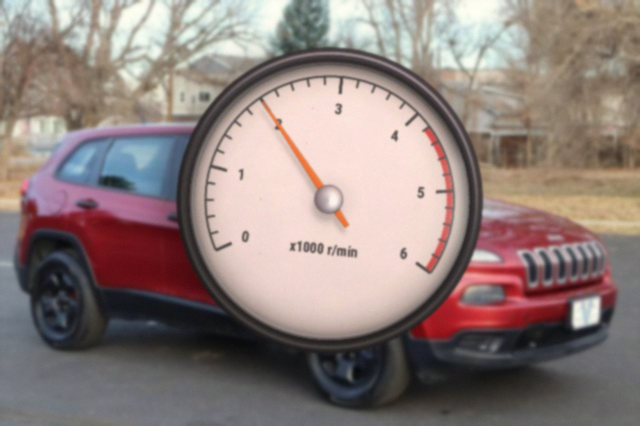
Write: 2000 rpm
